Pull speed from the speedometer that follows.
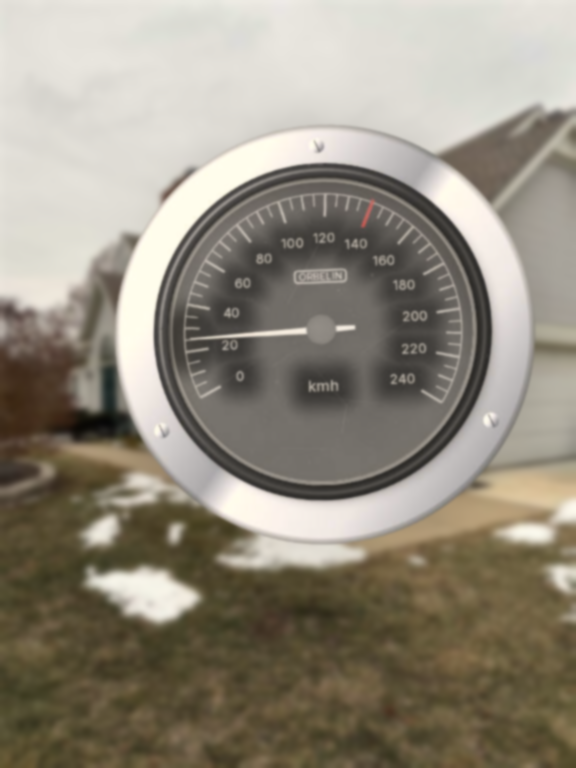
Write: 25 km/h
